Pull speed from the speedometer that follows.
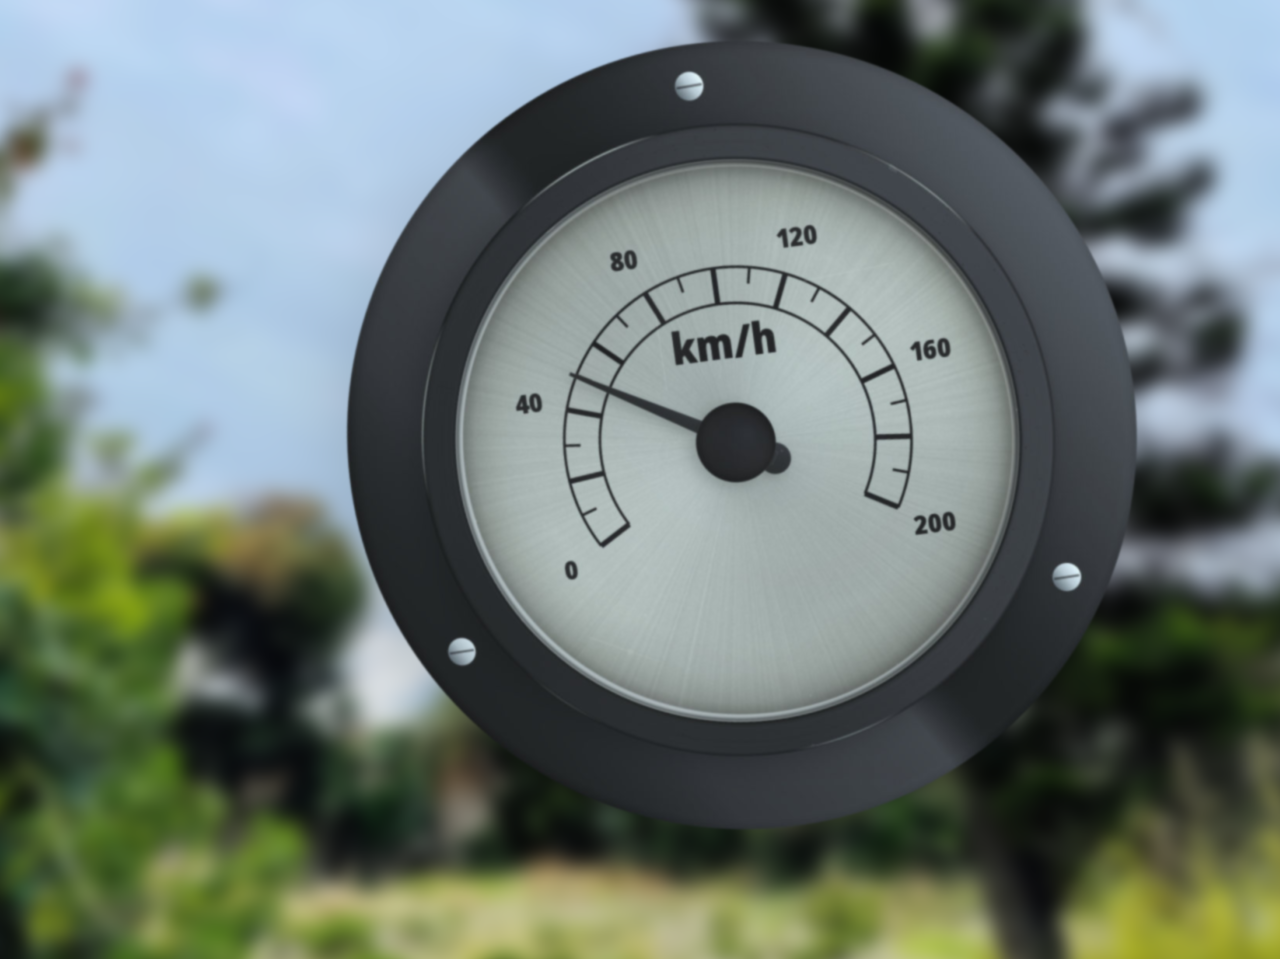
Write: 50 km/h
